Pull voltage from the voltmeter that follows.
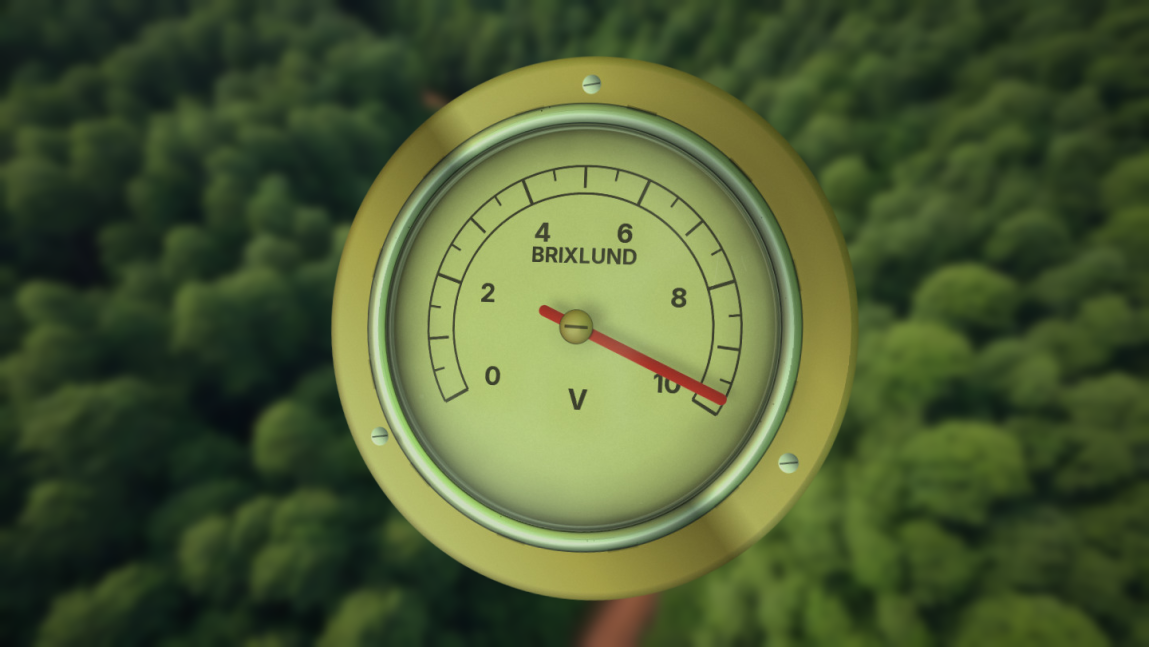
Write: 9.75 V
